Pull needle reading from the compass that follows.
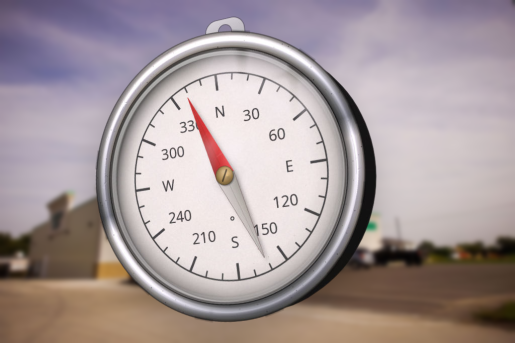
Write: 340 °
